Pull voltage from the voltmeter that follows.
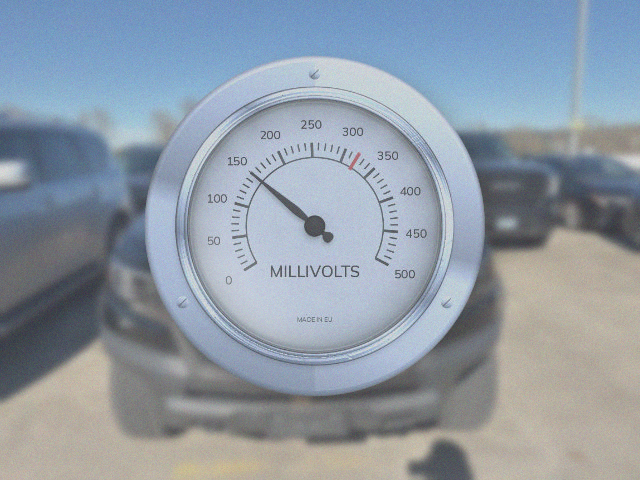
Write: 150 mV
